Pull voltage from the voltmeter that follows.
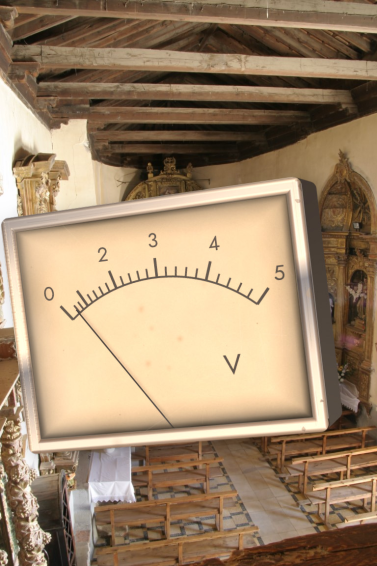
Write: 0.6 V
